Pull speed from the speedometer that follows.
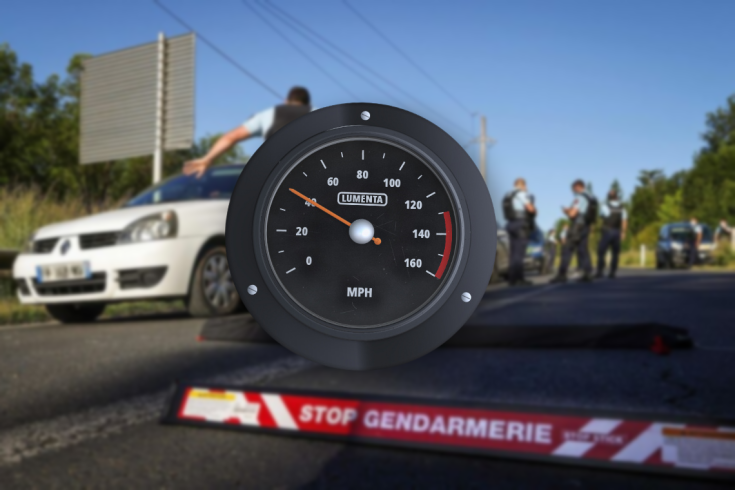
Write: 40 mph
